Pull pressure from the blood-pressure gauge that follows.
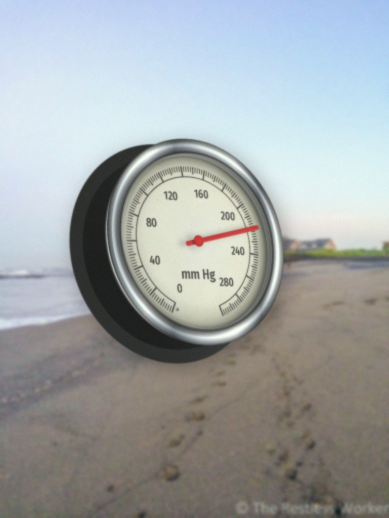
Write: 220 mmHg
